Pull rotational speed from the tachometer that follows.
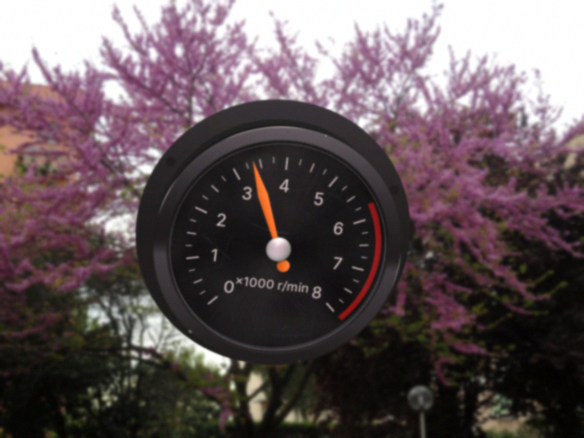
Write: 3375 rpm
